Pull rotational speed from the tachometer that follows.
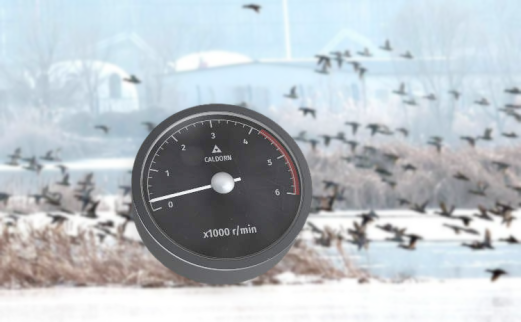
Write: 200 rpm
